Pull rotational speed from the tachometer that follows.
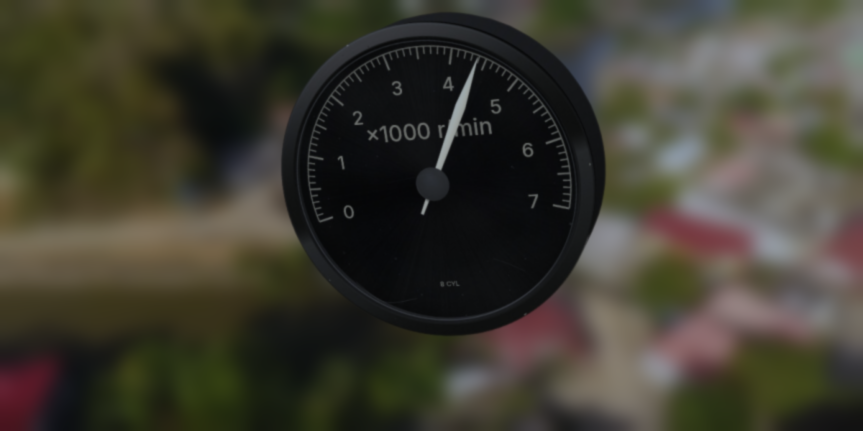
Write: 4400 rpm
